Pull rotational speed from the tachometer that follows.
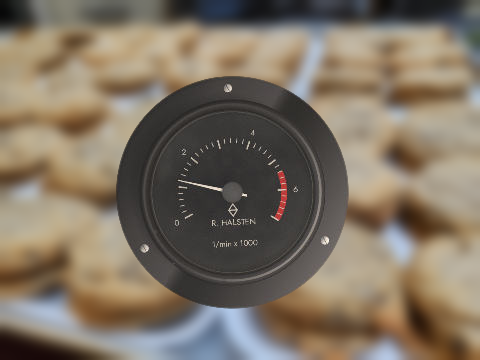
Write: 1200 rpm
